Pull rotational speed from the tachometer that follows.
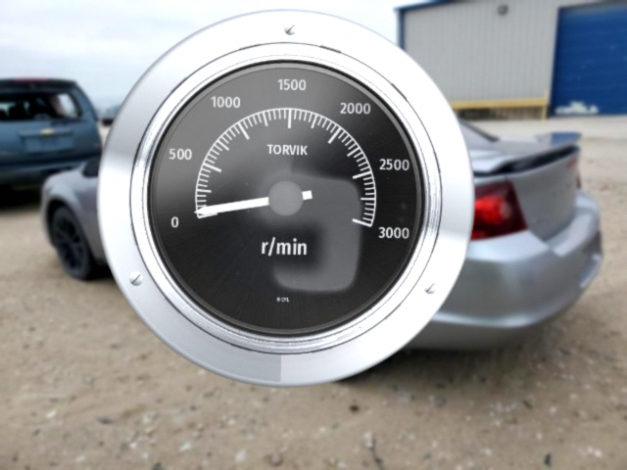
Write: 50 rpm
